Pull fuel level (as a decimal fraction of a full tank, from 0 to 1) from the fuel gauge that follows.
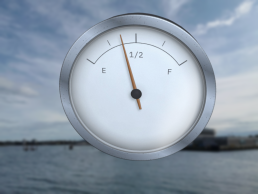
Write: 0.375
